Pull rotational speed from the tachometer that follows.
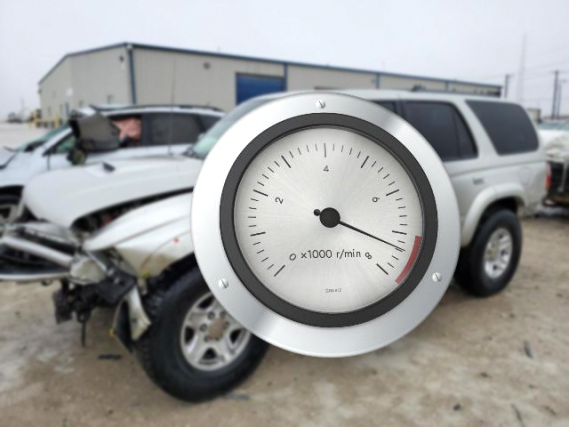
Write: 7400 rpm
